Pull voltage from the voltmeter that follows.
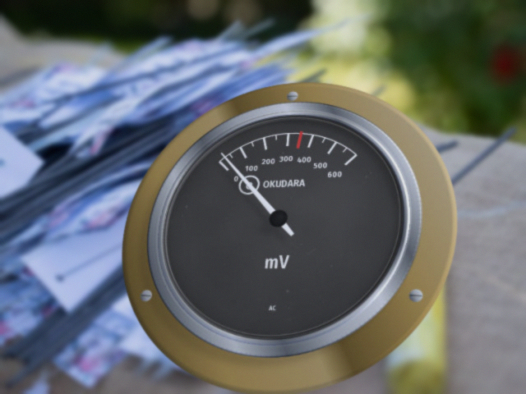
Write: 25 mV
